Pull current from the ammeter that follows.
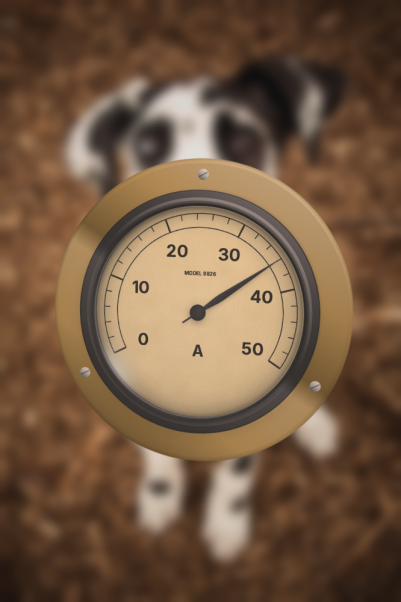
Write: 36 A
